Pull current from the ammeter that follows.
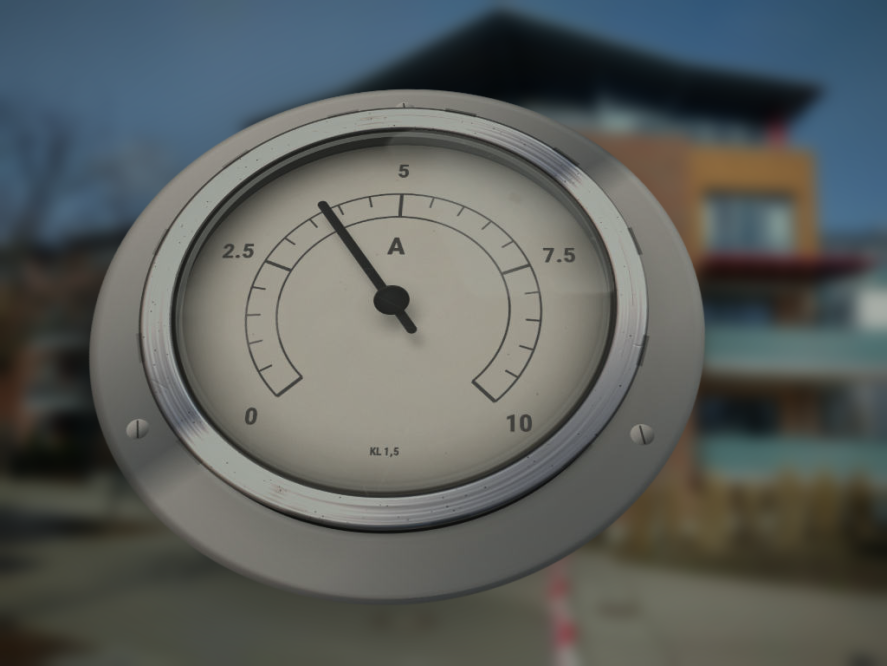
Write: 3.75 A
